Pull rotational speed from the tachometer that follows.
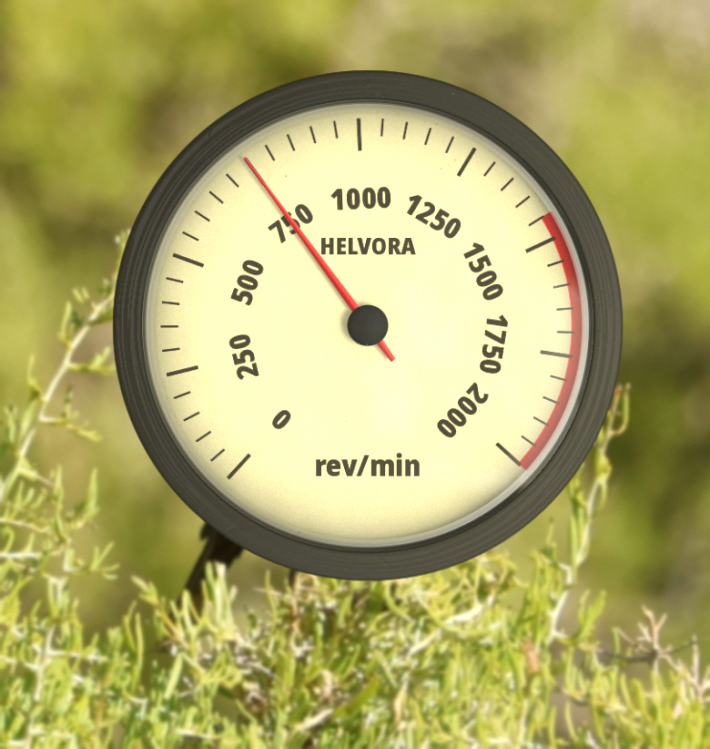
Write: 750 rpm
